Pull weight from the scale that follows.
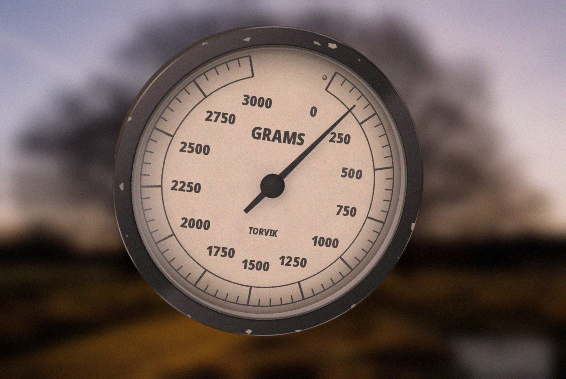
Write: 150 g
